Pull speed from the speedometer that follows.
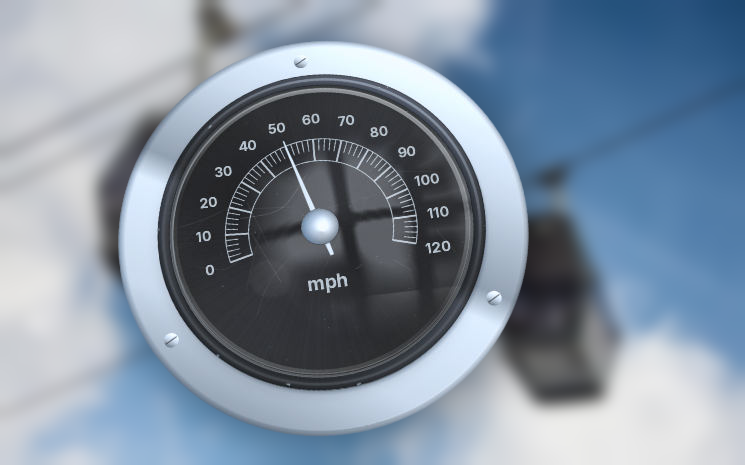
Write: 50 mph
